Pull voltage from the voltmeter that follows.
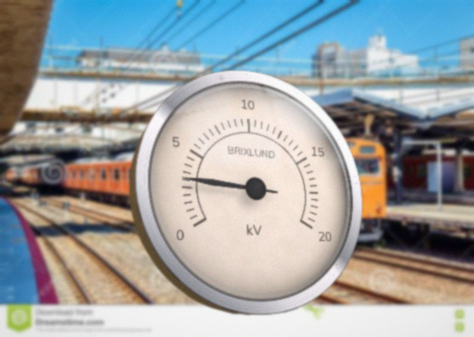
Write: 3 kV
